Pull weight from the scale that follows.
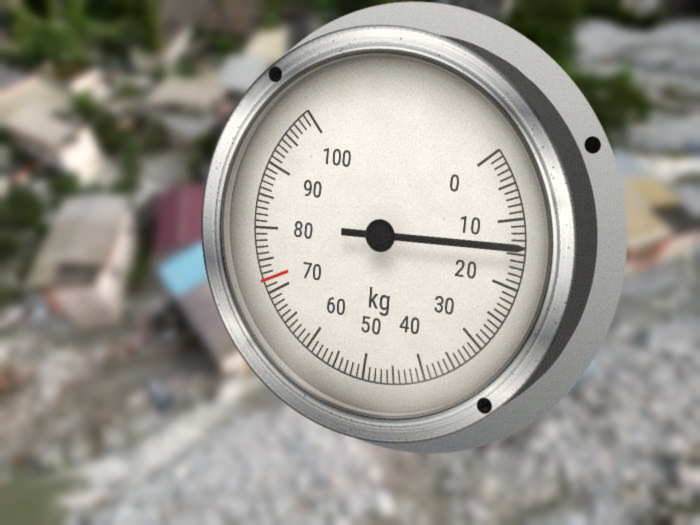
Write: 14 kg
